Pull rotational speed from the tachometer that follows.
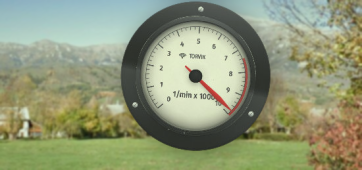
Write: 9800 rpm
